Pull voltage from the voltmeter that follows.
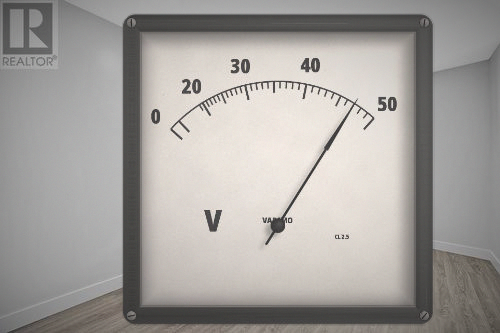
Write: 47 V
